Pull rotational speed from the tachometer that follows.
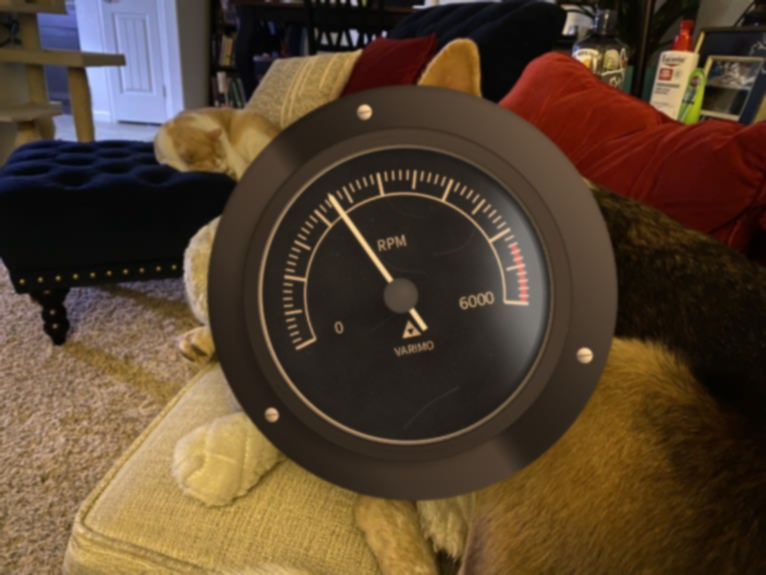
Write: 2300 rpm
